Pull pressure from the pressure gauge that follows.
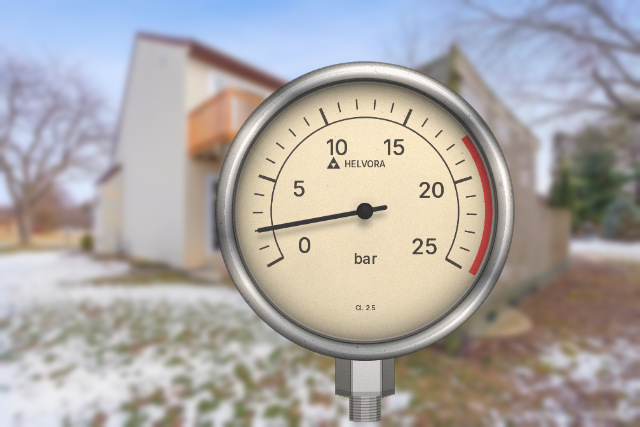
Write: 2 bar
